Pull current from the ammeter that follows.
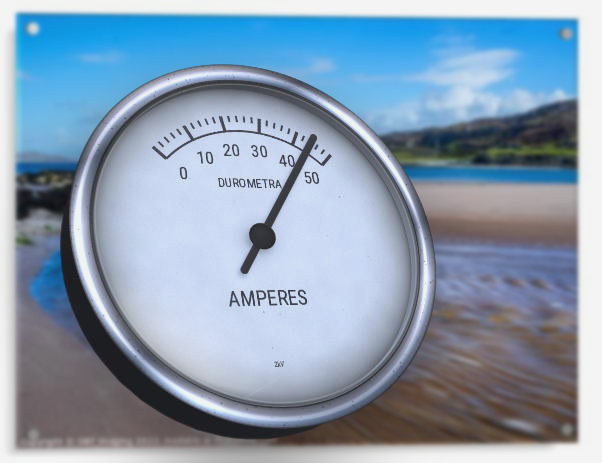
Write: 44 A
